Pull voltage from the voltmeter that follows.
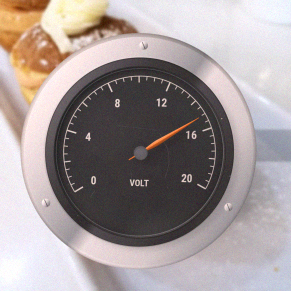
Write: 15 V
